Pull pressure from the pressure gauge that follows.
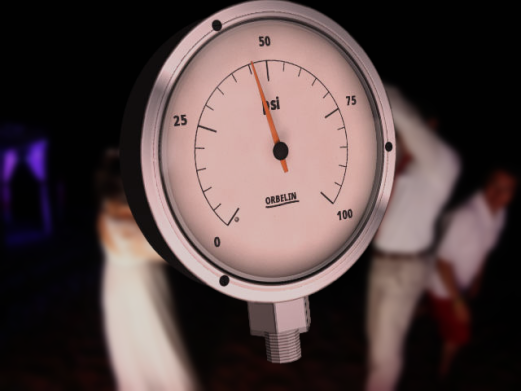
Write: 45 psi
